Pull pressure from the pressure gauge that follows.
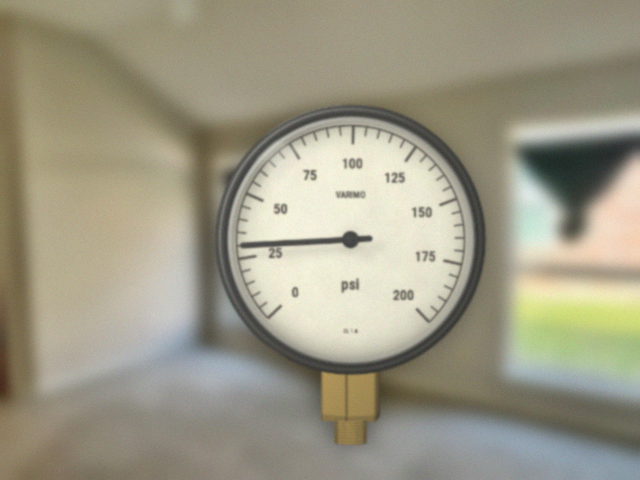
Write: 30 psi
